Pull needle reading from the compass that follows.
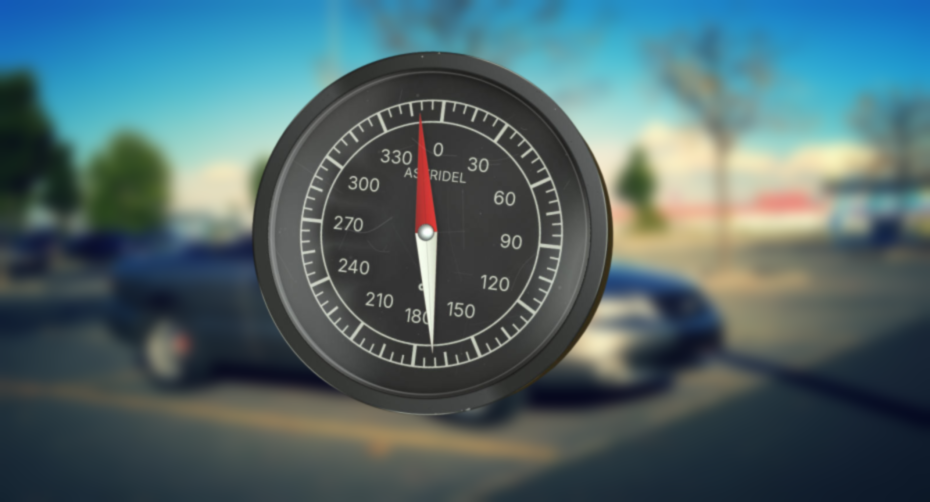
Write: 350 °
